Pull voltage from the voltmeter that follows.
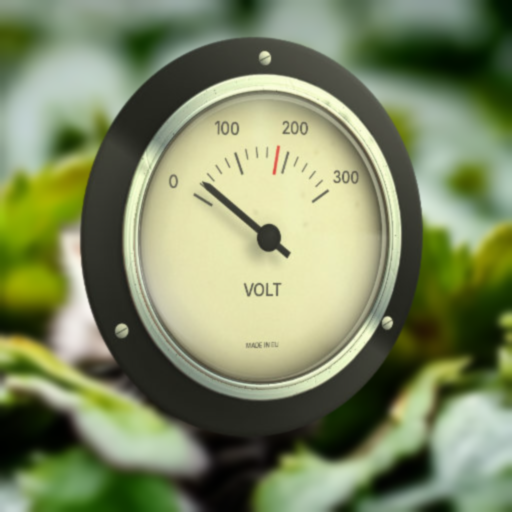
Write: 20 V
